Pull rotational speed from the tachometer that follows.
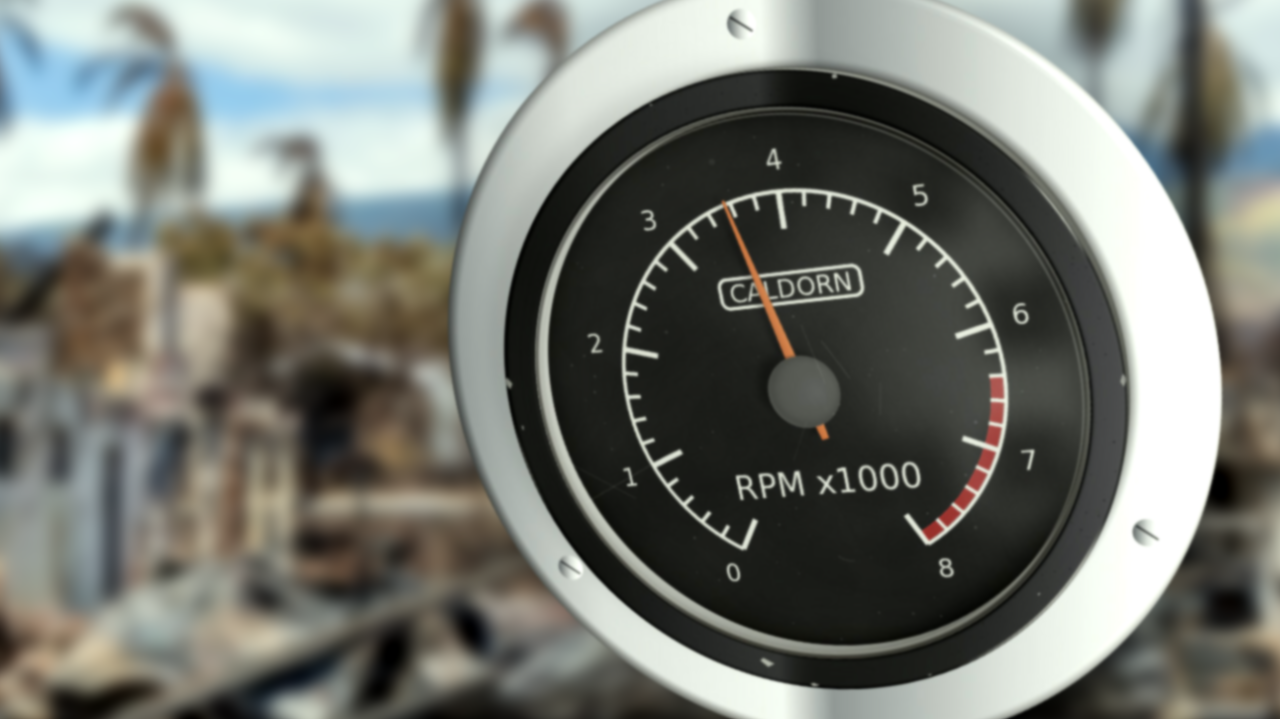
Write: 3600 rpm
